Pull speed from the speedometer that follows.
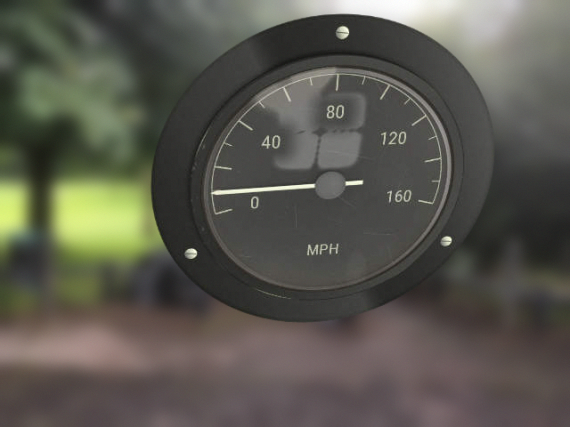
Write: 10 mph
